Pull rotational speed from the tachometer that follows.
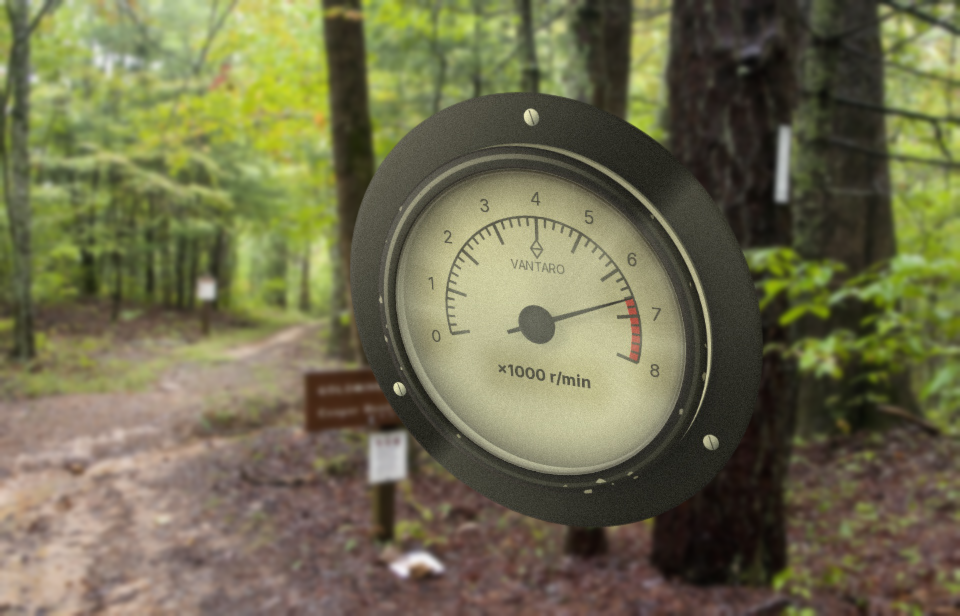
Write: 6600 rpm
